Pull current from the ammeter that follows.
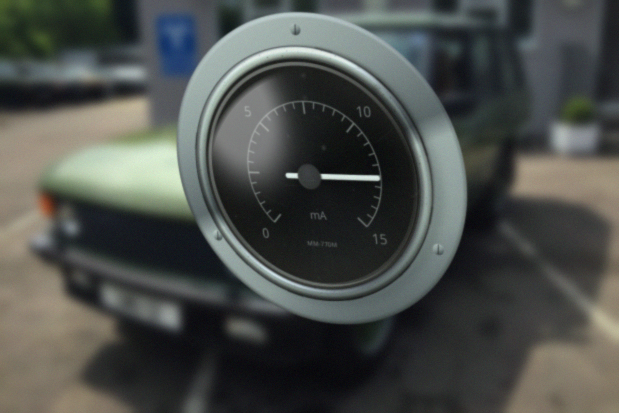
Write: 12.5 mA
